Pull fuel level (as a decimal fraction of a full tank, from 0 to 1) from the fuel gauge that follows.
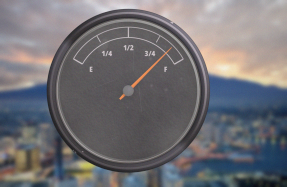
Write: 0.875
